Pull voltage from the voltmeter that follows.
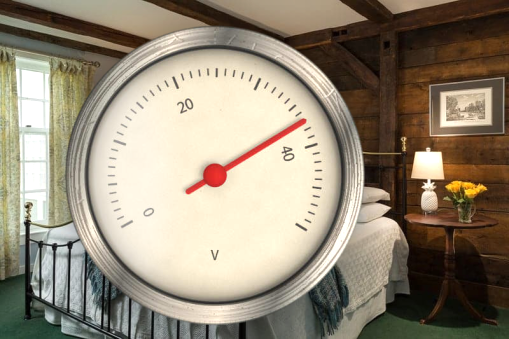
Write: 37 V
